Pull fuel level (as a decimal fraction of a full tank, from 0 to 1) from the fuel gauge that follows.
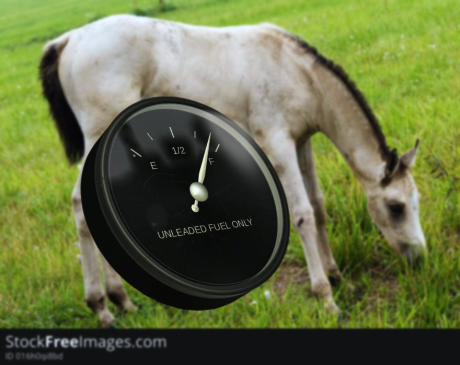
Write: 0.875
